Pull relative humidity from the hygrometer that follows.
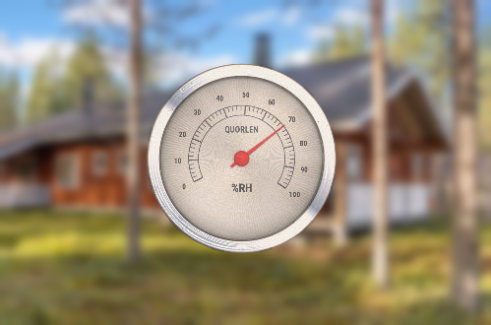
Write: 70 %
